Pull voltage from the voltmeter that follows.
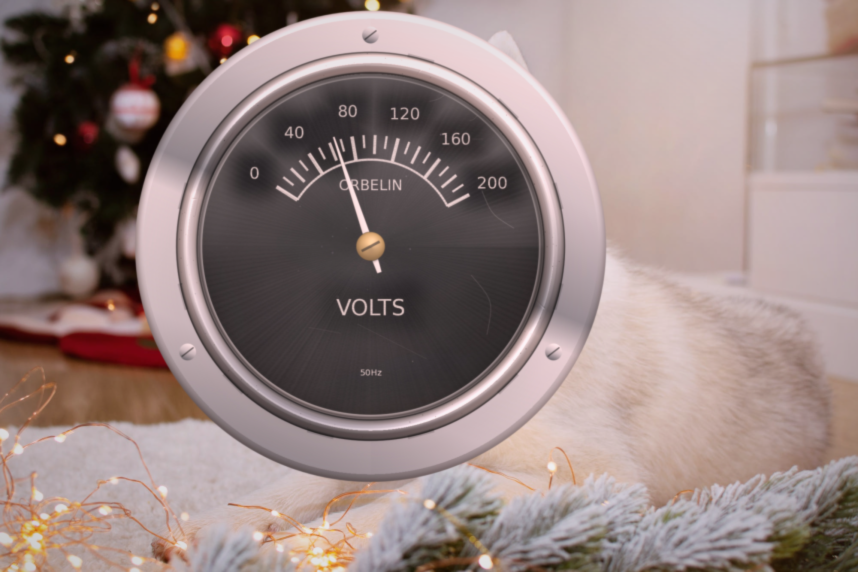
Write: 65 V
